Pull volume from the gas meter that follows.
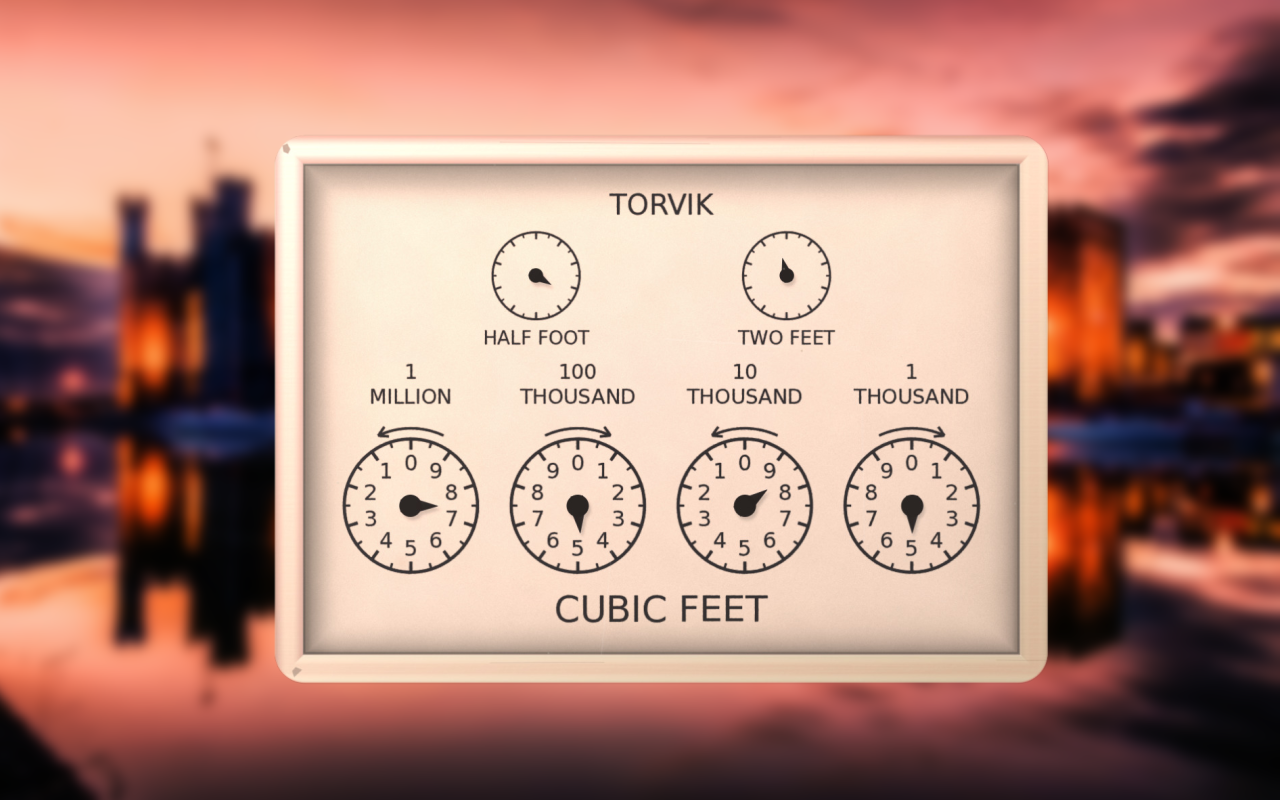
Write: 748500 ft³
